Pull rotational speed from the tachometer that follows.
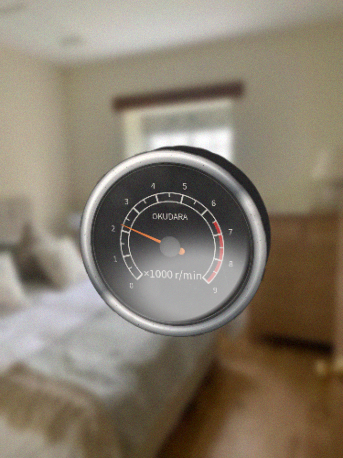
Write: 2250 rpm
